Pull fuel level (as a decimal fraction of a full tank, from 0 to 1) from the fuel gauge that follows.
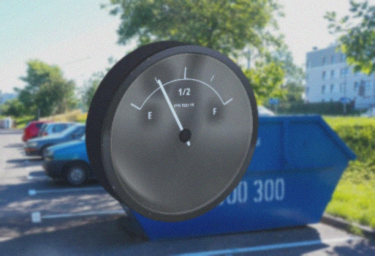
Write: 0.25
